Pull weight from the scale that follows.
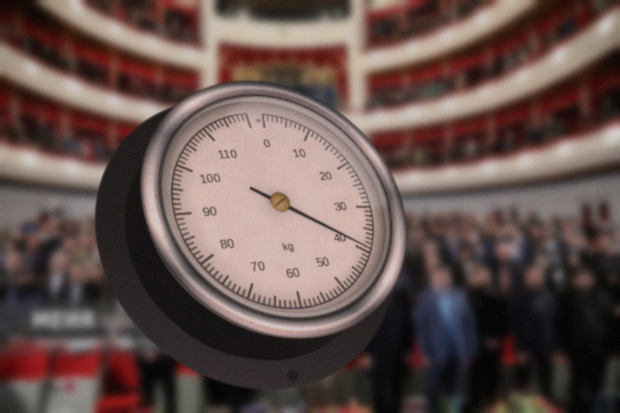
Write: 40 kg
